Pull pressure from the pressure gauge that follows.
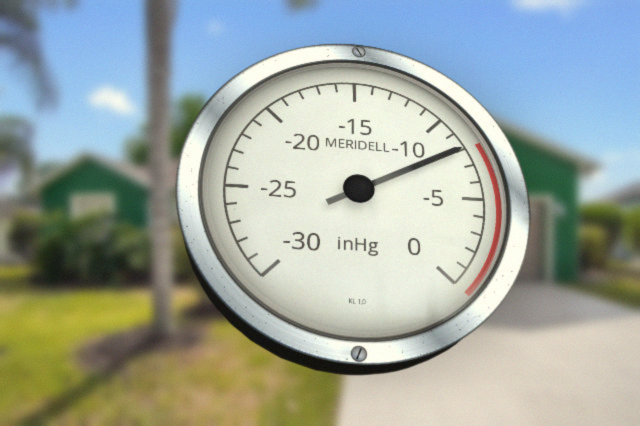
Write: -8 inHg
